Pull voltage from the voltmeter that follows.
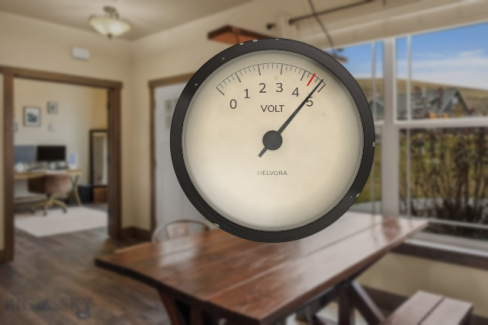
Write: 4.8 V
